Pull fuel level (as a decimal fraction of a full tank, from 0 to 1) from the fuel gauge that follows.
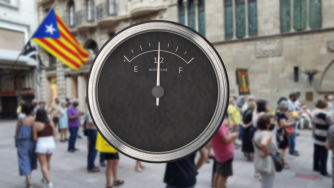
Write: 0.5
